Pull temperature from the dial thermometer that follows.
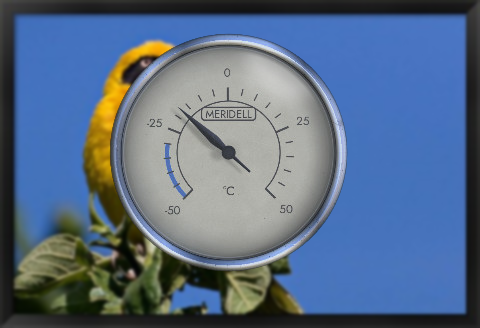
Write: -17.5 °C
